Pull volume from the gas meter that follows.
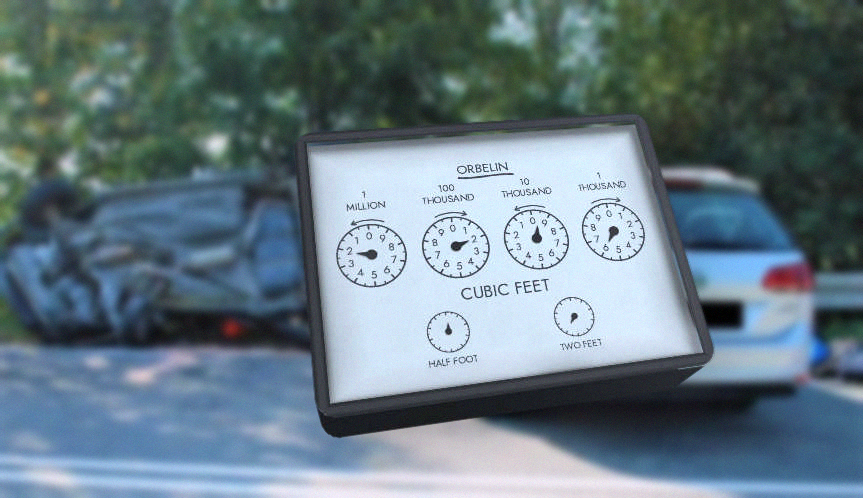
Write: 219600 ft³
